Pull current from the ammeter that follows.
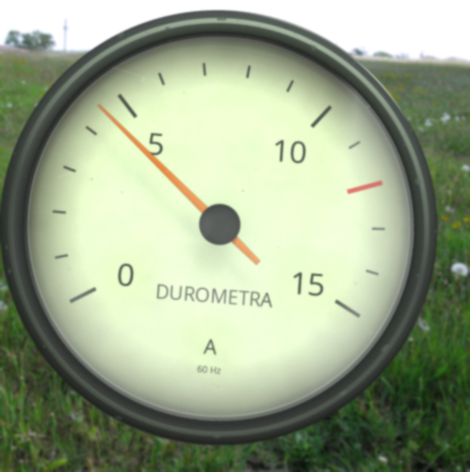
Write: 4.5 A
